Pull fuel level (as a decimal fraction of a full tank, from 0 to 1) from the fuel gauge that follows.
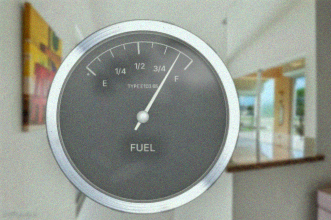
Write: 0.875
